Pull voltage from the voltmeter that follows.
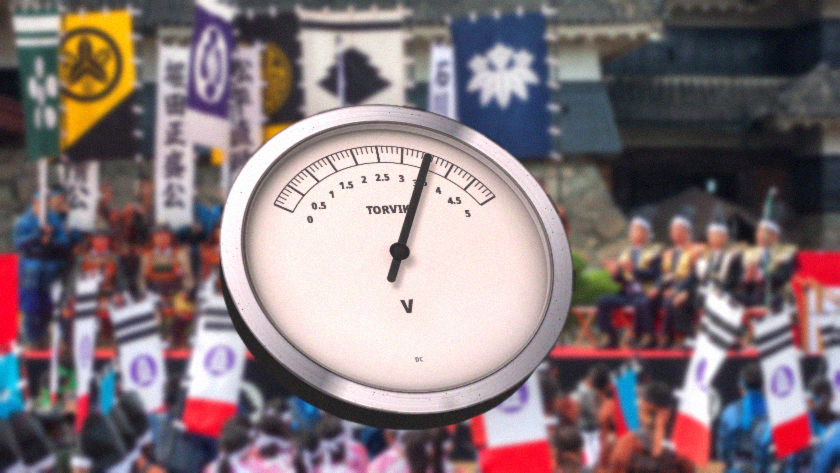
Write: 3.5 V
